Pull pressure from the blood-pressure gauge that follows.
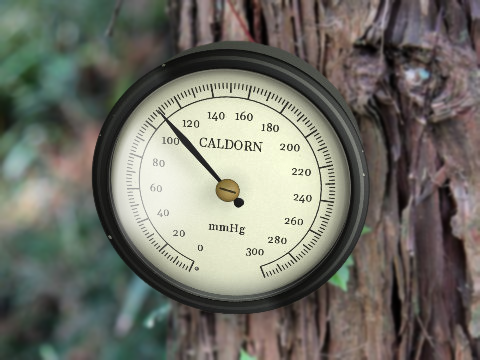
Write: 110 mmHg
